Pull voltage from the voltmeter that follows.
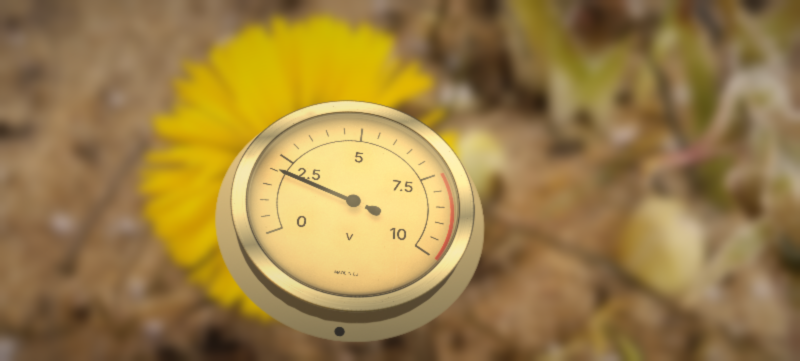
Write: 2 V
